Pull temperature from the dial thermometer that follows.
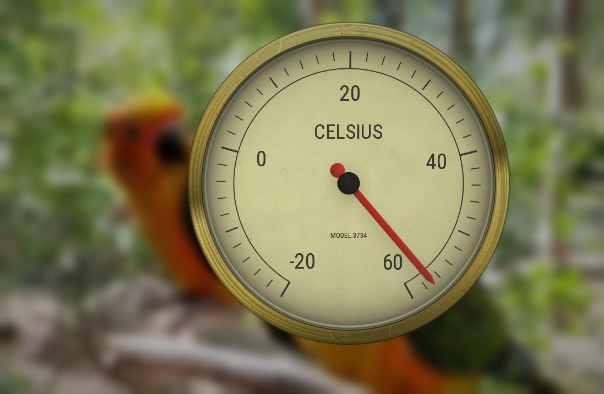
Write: 57 °C
